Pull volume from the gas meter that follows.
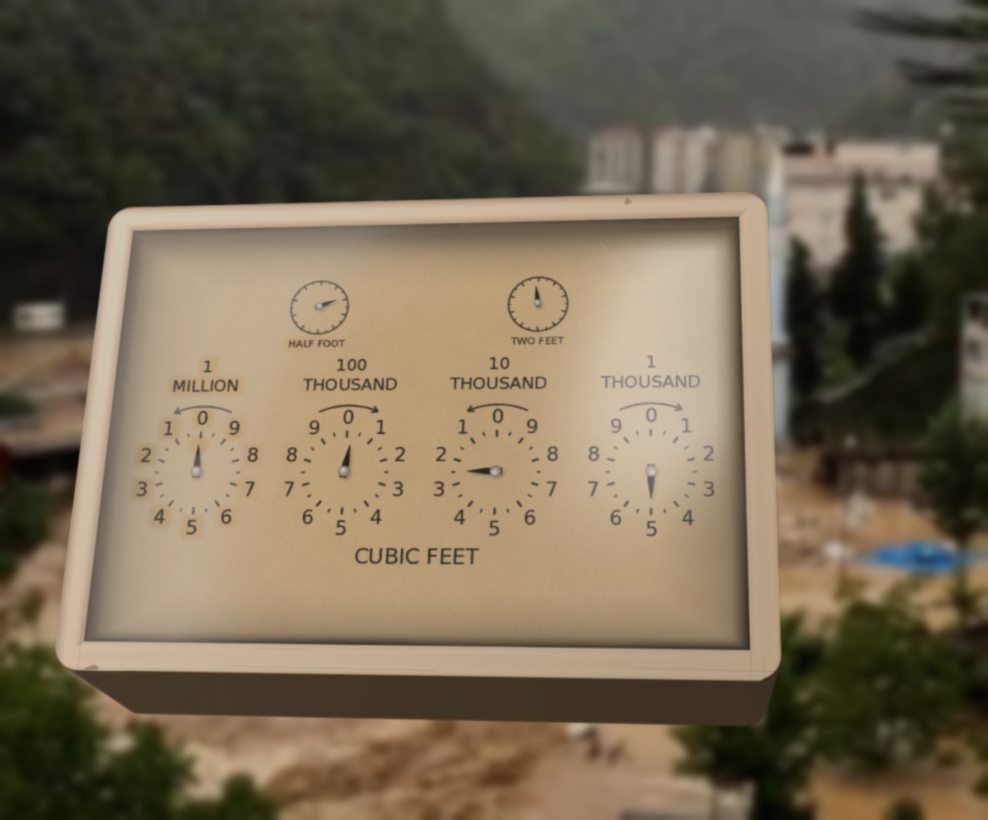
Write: 2500 ft³
